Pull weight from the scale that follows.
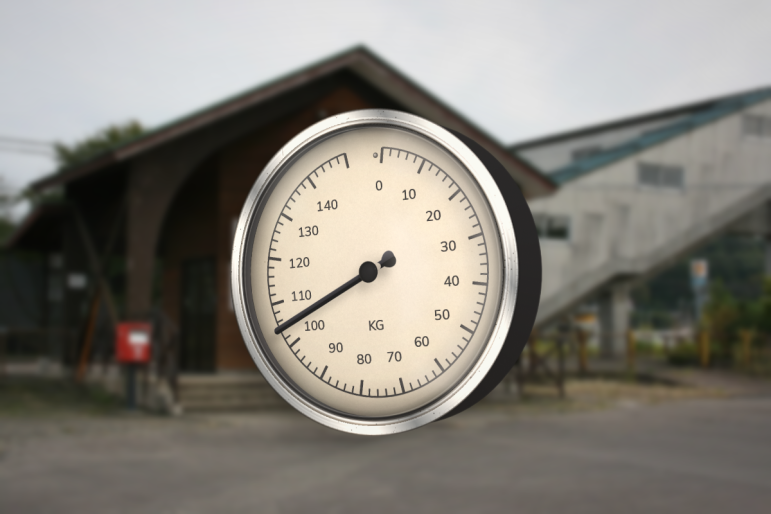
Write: 104 kg
